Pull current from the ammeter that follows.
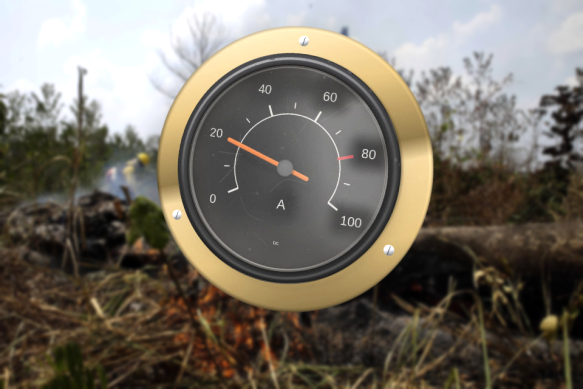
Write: 20 A
